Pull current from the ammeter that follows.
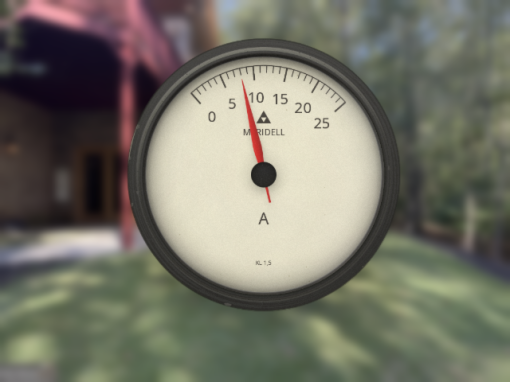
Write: 8 A
